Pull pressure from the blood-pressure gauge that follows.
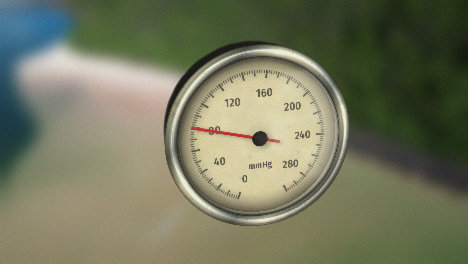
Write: 80 mmHg
